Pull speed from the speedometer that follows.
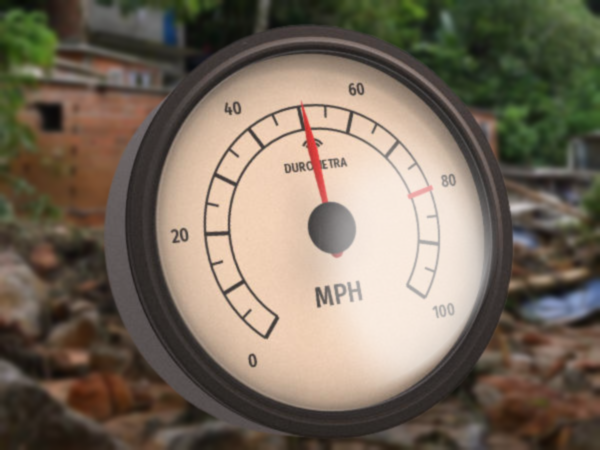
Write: 50 mph
